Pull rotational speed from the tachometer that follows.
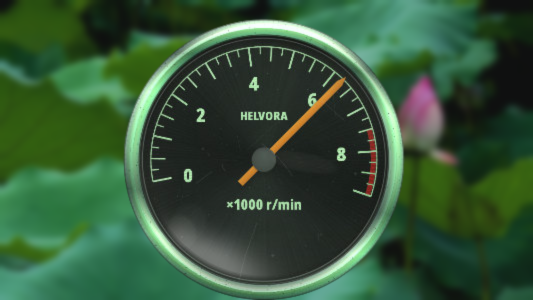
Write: 6250 rpm
